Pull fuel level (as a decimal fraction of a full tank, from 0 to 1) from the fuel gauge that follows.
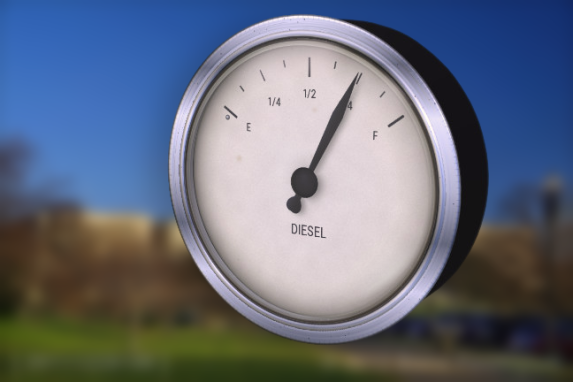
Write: 0.75
